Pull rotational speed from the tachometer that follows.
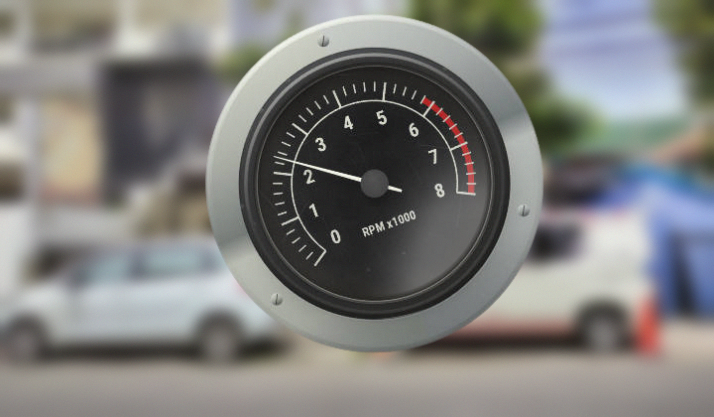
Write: 2300 rpm
